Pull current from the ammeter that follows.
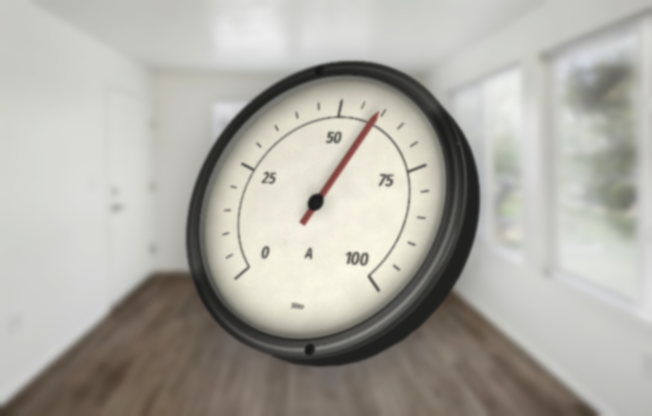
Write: 60 A
